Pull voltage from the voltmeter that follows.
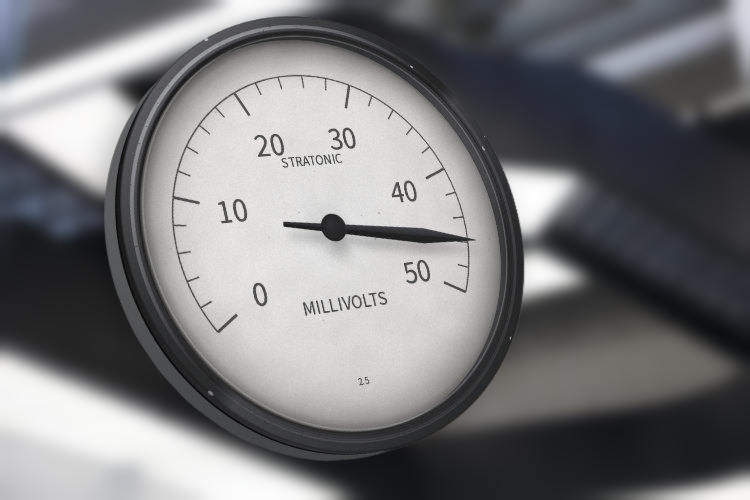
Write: 46 mV
